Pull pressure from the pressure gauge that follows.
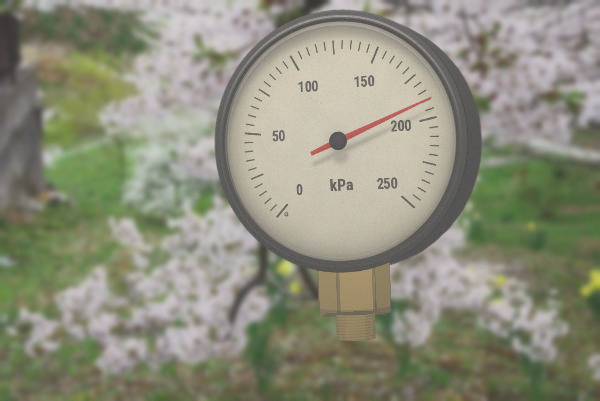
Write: 190 kPa
